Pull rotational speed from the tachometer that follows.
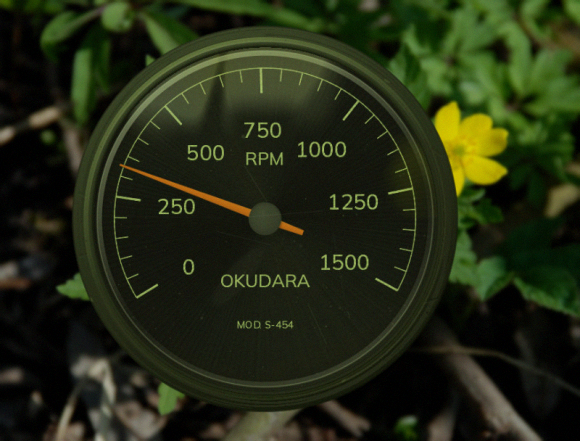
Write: 325 rpm
